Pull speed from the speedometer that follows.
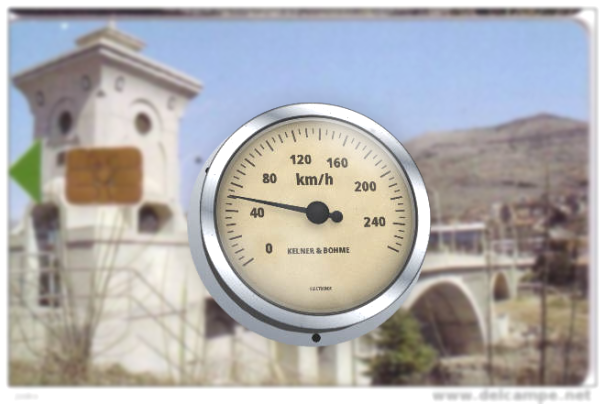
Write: 50 km/h
